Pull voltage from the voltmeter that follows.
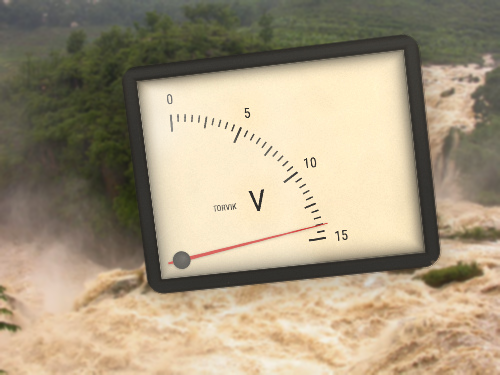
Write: 14 V
